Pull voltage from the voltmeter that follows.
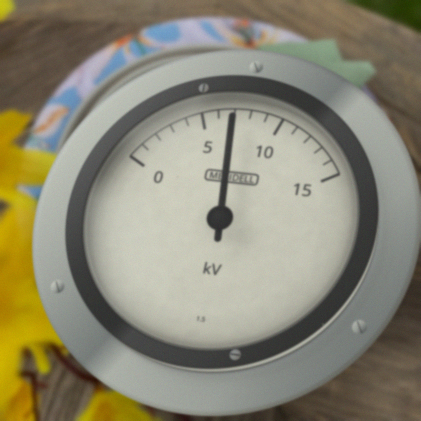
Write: 7 kV
